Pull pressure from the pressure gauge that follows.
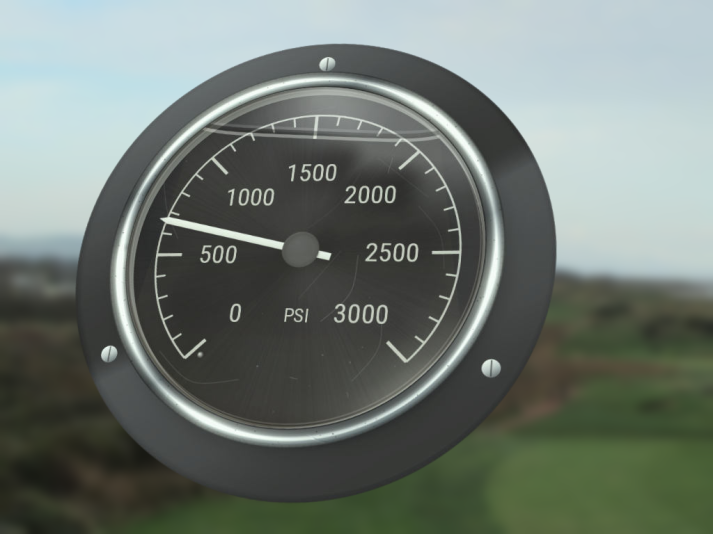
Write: 650 psi
